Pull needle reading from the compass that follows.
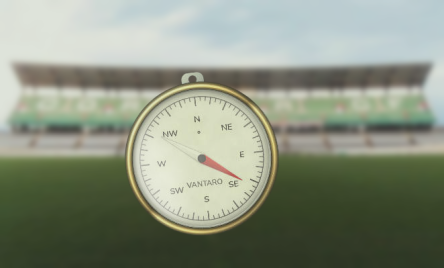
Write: 125 °
